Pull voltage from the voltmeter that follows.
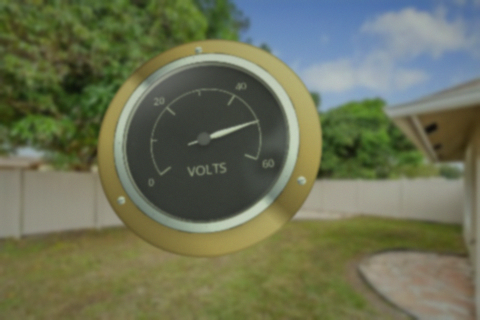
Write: 50 V
